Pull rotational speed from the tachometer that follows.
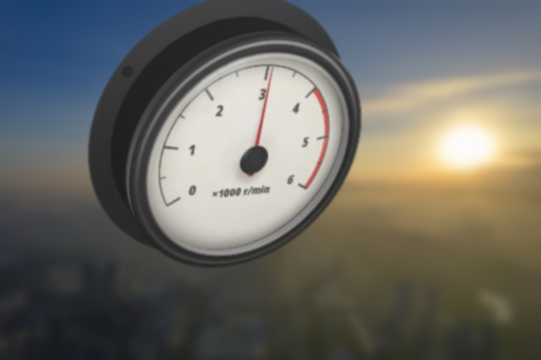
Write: 3000 rpm
